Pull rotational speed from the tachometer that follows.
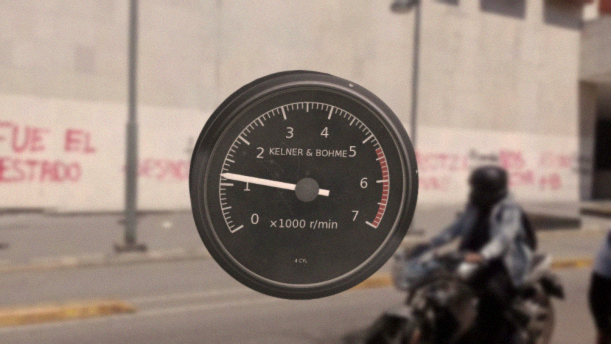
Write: 1200 rpm
